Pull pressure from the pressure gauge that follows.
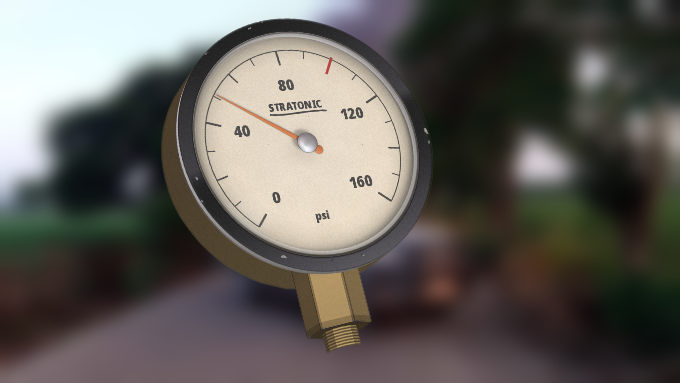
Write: 50 psi
